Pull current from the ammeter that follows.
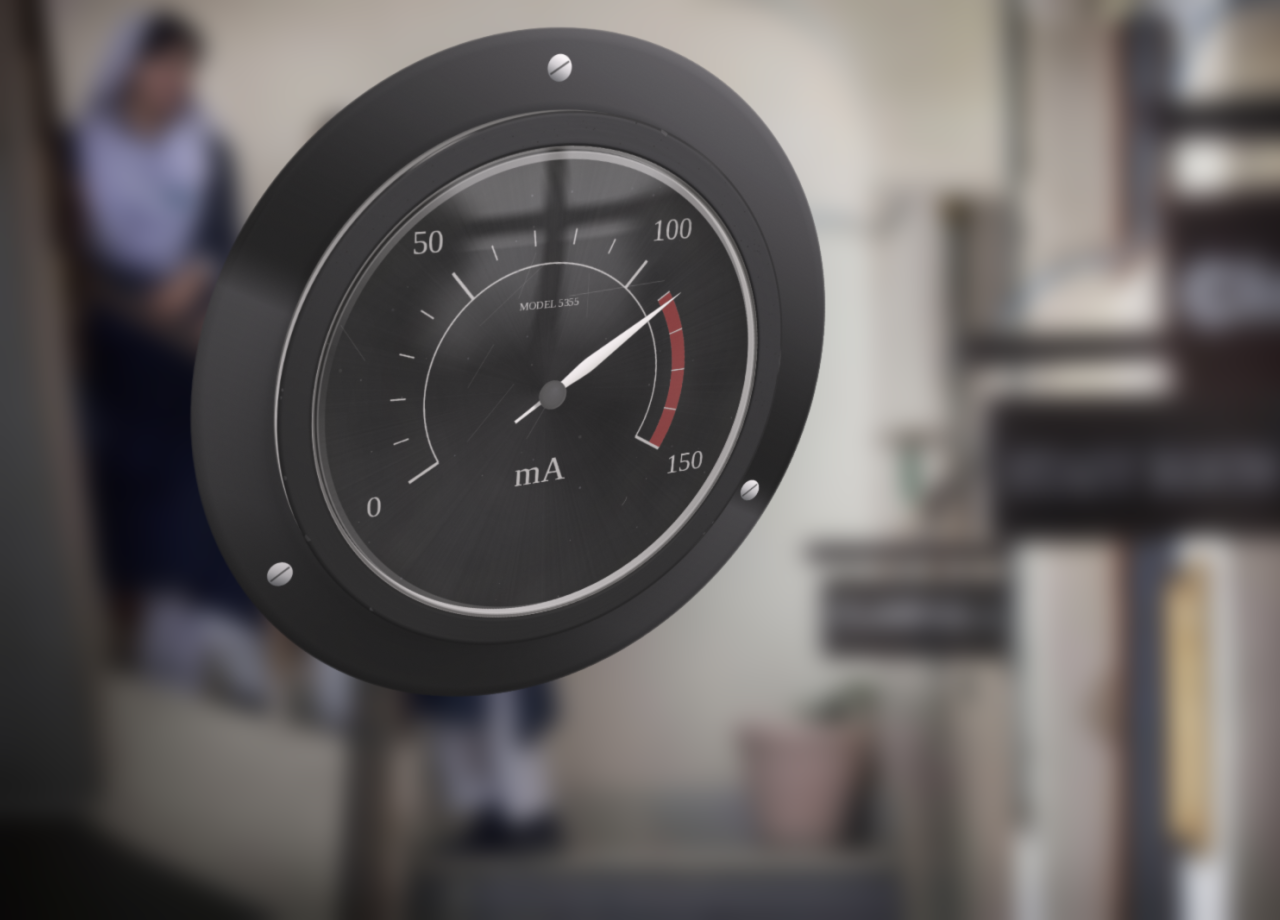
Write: 110 mA
